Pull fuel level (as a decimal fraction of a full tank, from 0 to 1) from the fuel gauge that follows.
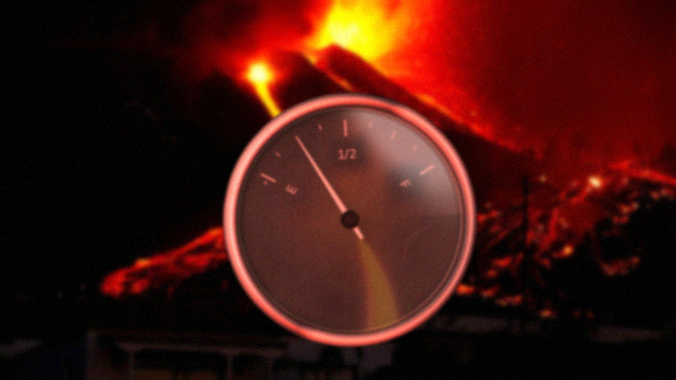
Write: 0.25
